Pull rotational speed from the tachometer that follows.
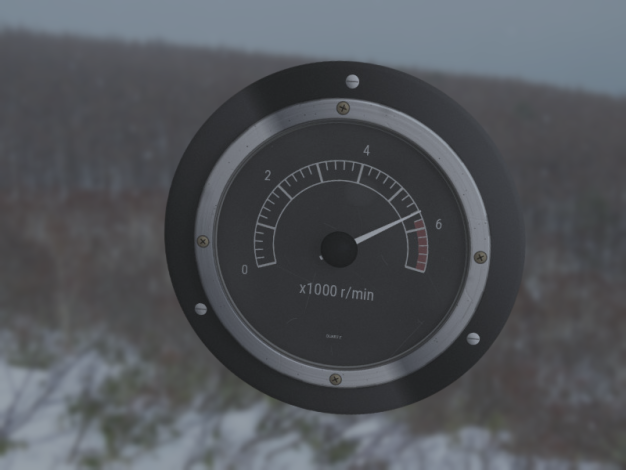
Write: 5600 rpm
